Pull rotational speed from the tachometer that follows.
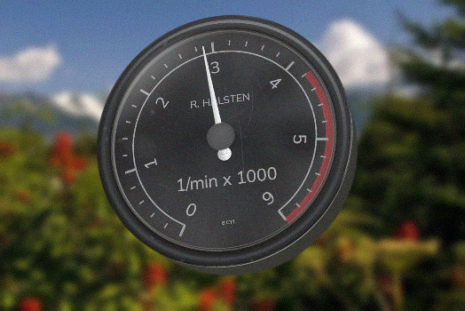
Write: 2900 rpm
